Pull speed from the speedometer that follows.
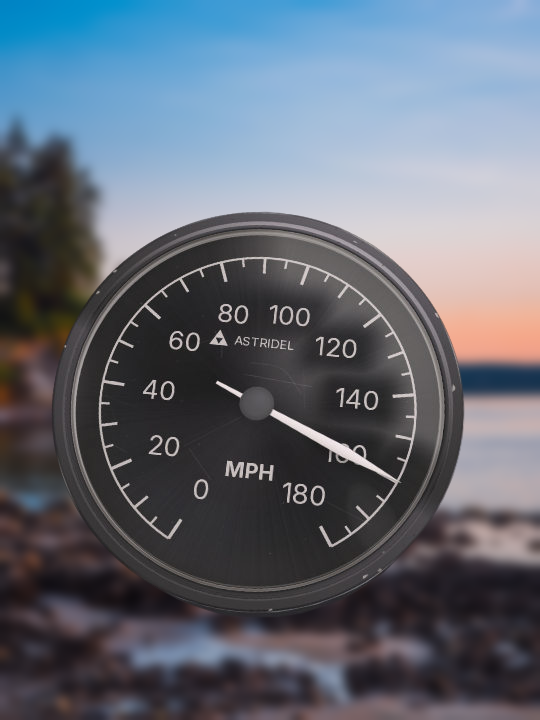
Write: 160 mph
